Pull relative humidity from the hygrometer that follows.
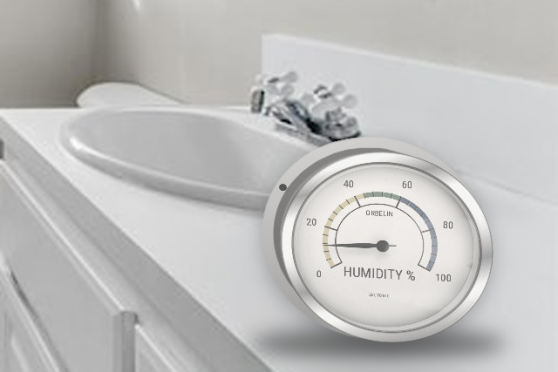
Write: 12 %
